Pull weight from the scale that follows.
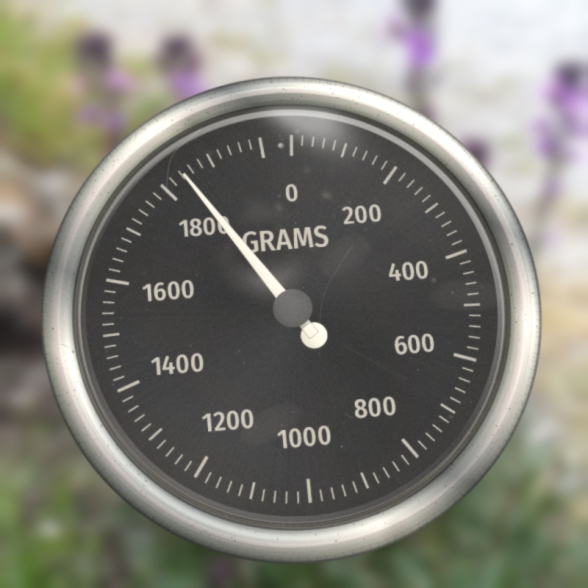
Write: 1840 g
